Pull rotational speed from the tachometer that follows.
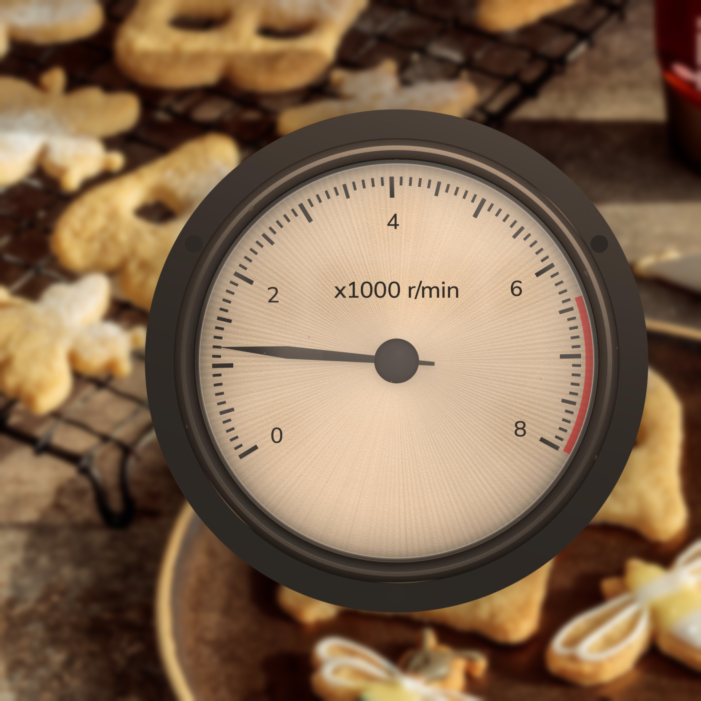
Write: 1200 rpm
